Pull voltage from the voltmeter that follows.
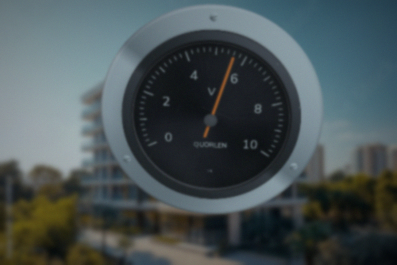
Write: 5.6 V
